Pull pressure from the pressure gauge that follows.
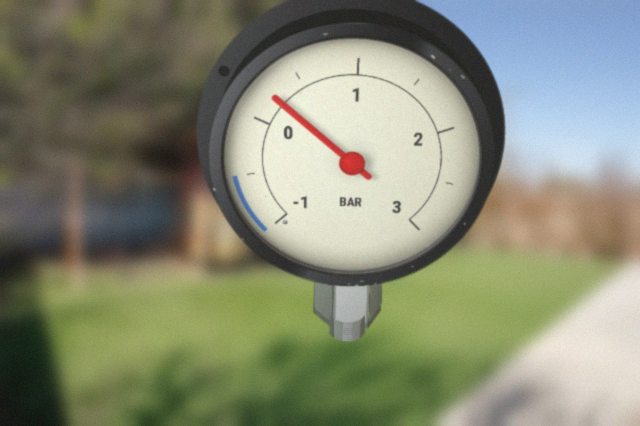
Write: 0.25 bar
